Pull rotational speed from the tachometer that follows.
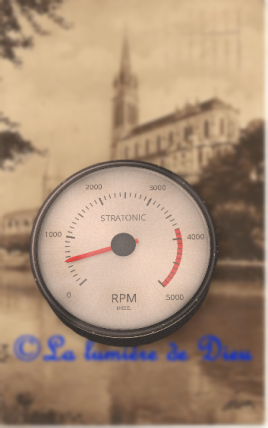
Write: 500 rpm
